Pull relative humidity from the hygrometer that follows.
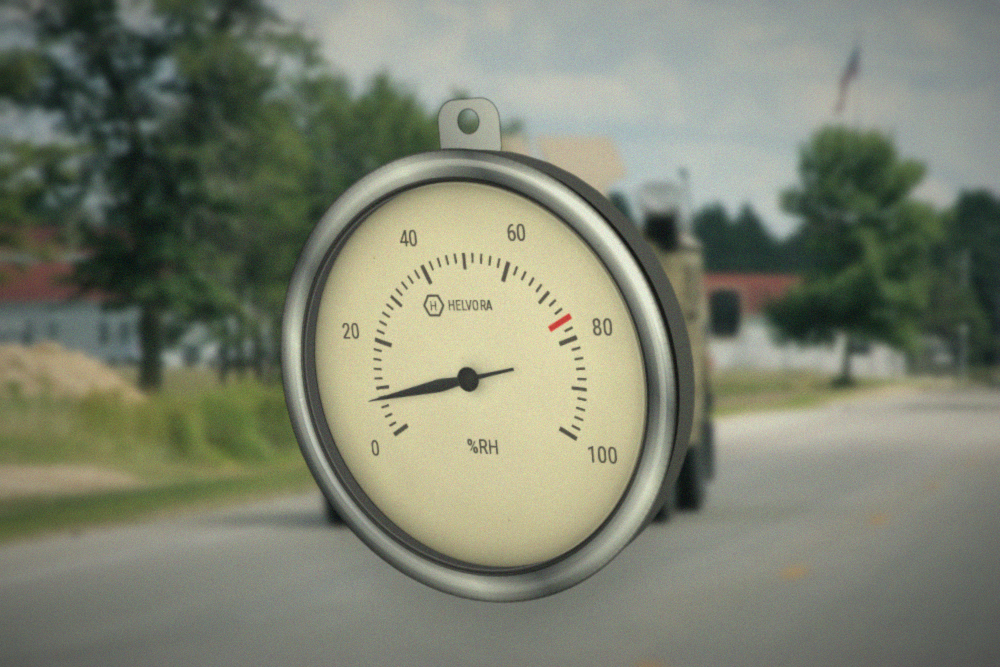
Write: 8 %
